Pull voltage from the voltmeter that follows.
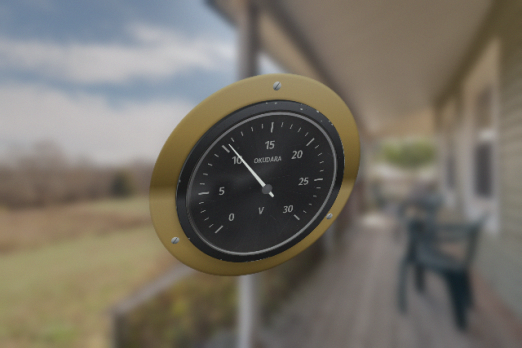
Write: 10.5 V
